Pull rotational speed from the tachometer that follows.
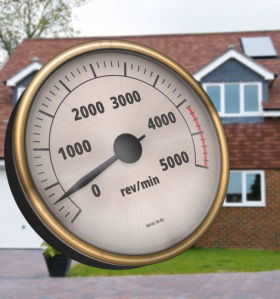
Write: 300 rpm
